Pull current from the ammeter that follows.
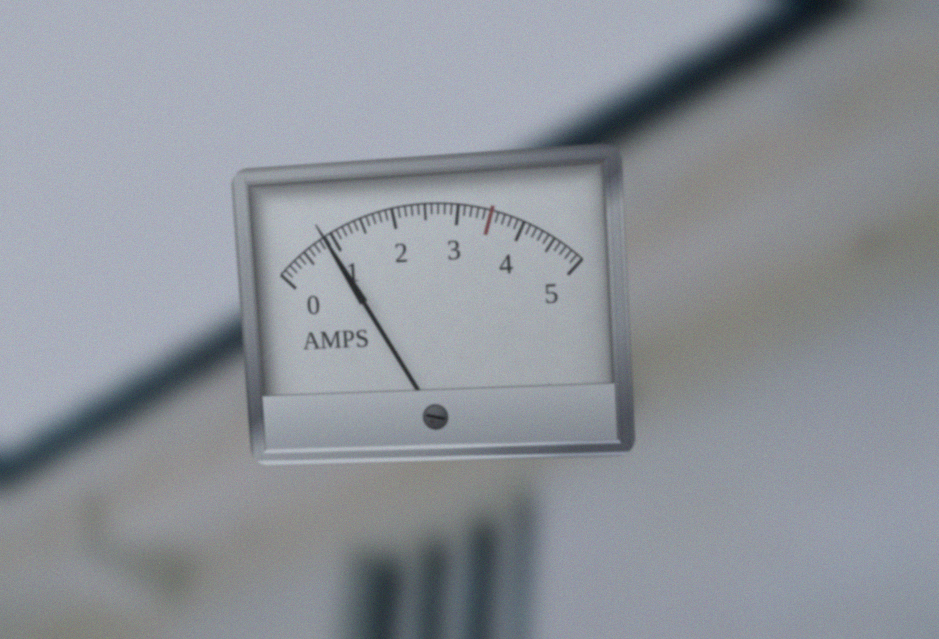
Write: 0.9 A
